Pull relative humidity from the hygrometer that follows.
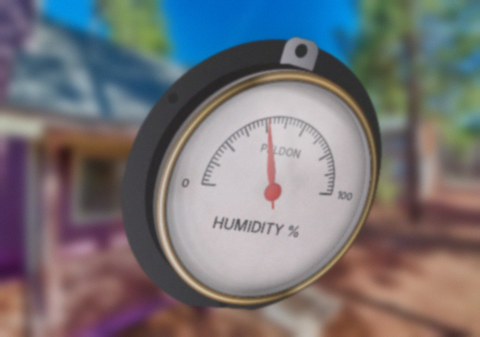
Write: 40 %
